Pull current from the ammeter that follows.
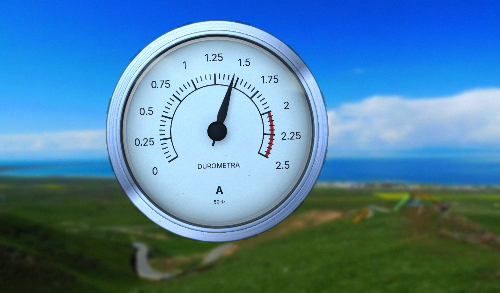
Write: 1.45 A
